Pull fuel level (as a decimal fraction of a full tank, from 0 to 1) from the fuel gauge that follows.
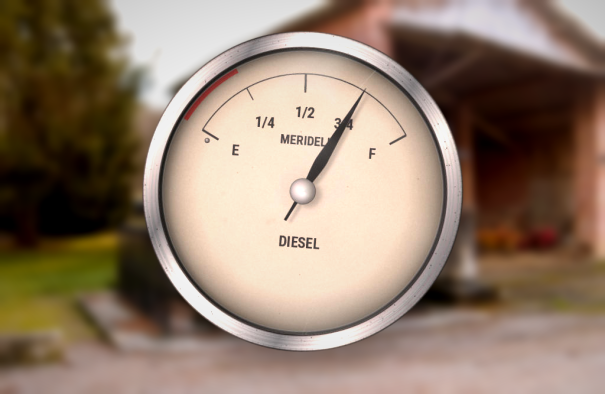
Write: 0.75
